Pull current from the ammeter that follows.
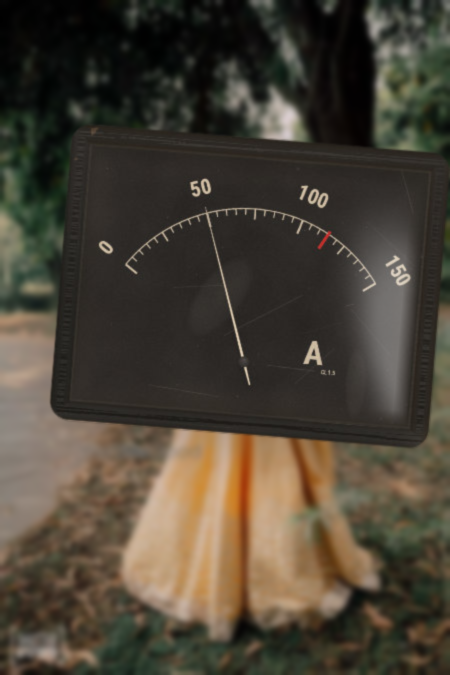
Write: 50 A
